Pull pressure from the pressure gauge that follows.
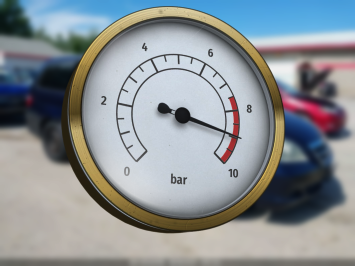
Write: 9 bar
